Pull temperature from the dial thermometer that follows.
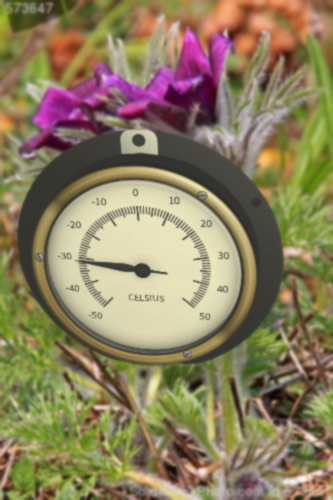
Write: -30 °C
